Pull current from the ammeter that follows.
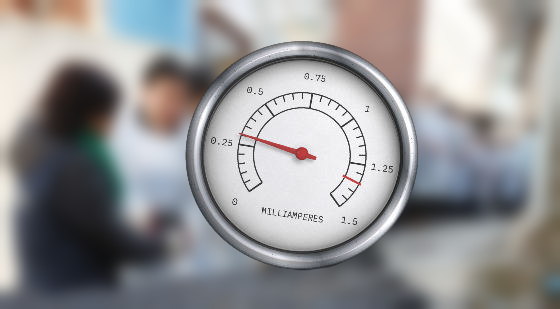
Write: 0.3 mA
